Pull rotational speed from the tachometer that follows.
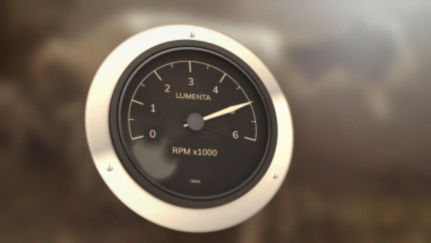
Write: 5000 rpm
